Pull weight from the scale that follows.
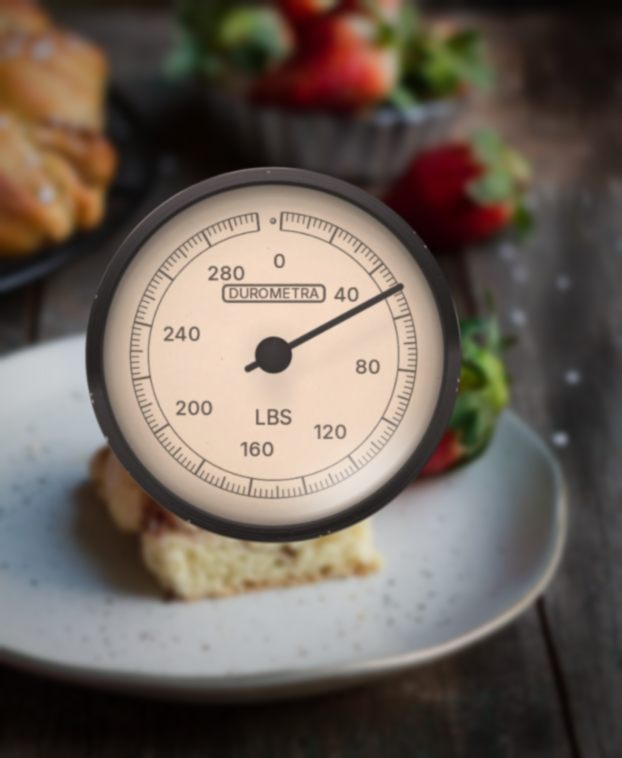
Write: 50 lb
